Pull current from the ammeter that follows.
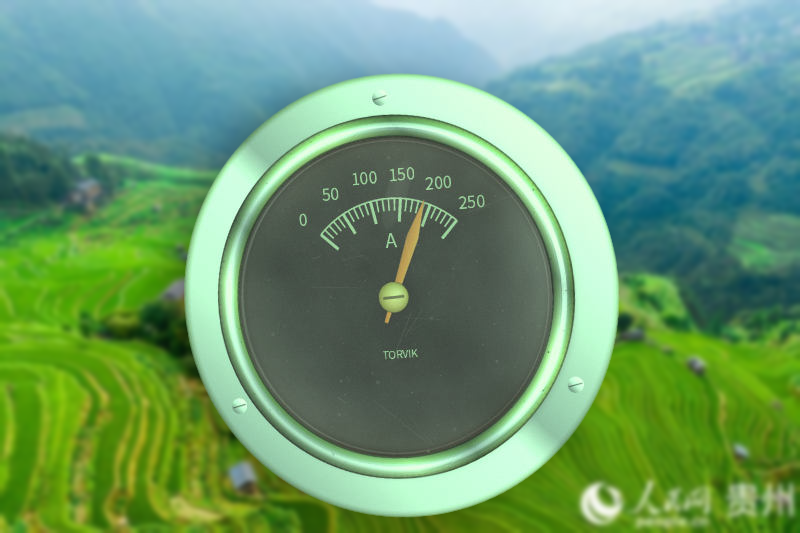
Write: 190 A
